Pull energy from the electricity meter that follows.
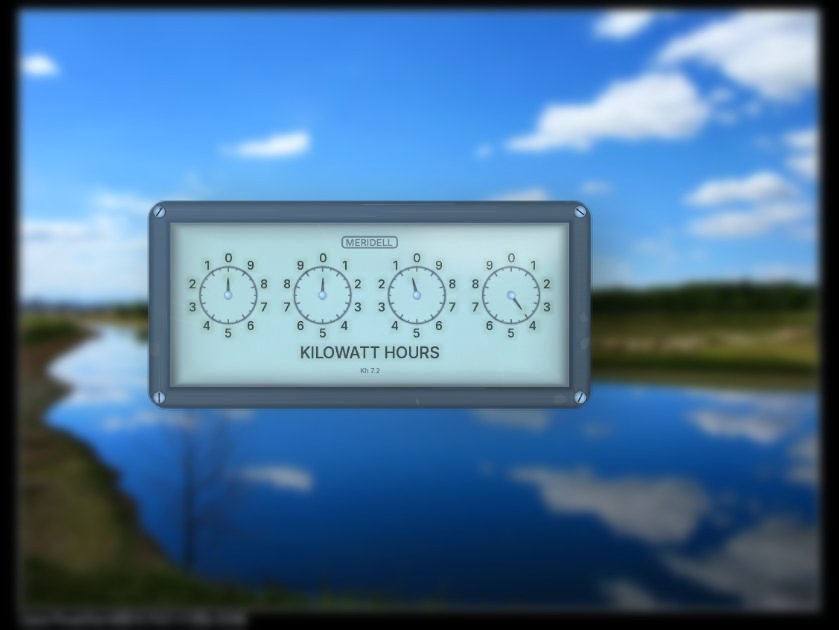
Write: 4 kWh
